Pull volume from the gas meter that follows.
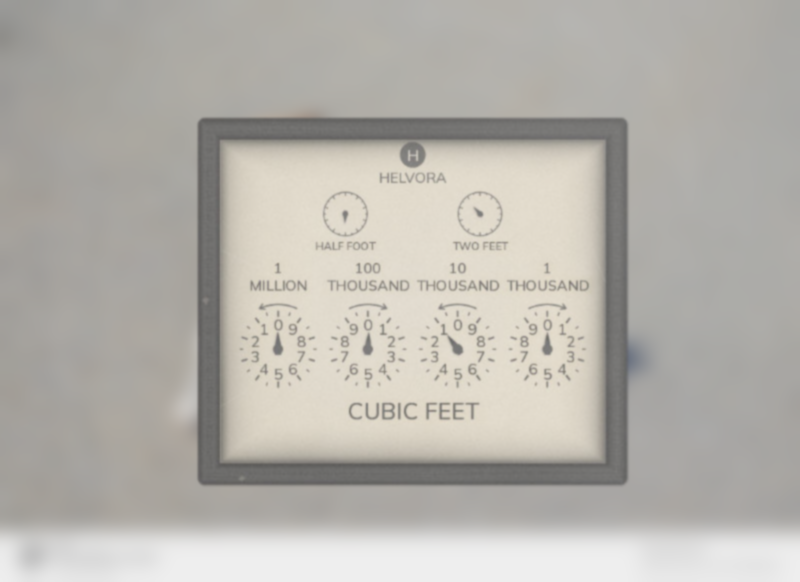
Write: 1000 ft³
